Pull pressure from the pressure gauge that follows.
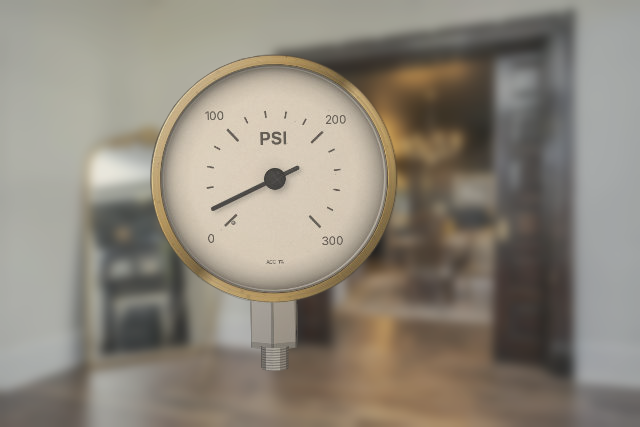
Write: 20 psi
